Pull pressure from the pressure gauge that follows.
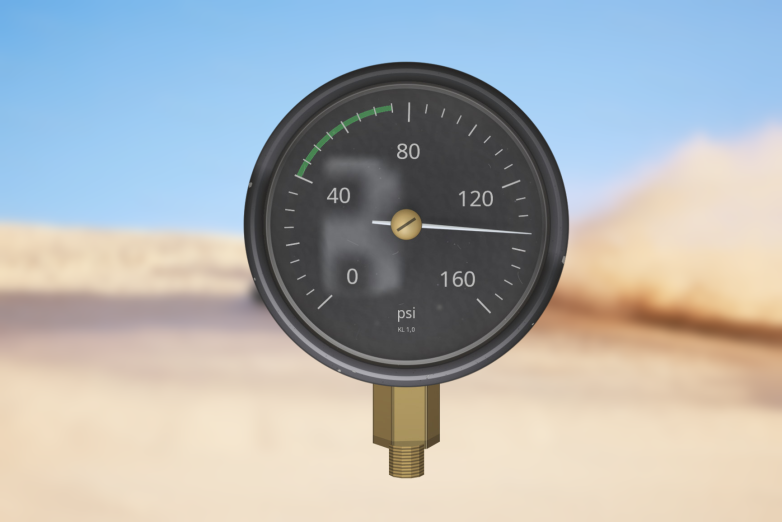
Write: 135 psi
